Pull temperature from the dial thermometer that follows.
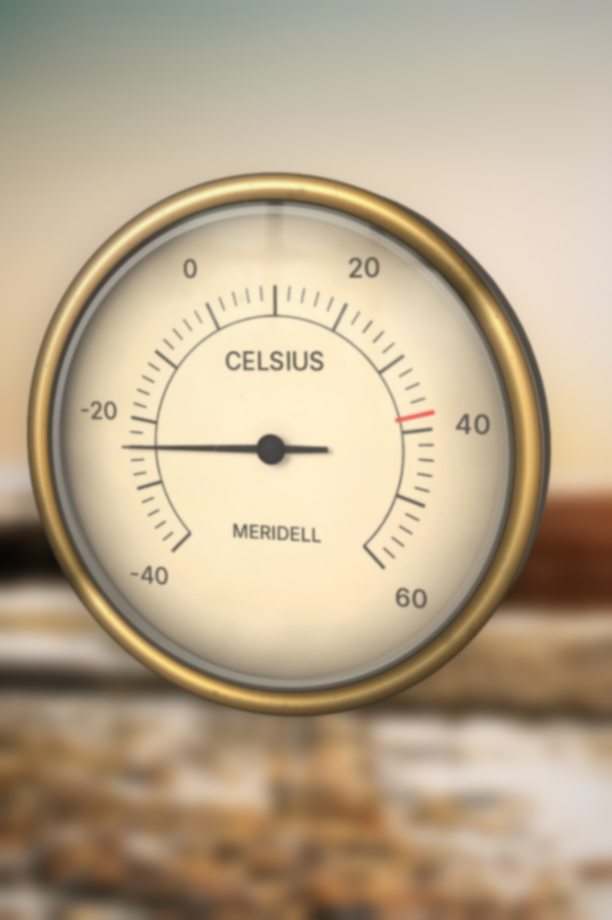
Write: -24 °C
